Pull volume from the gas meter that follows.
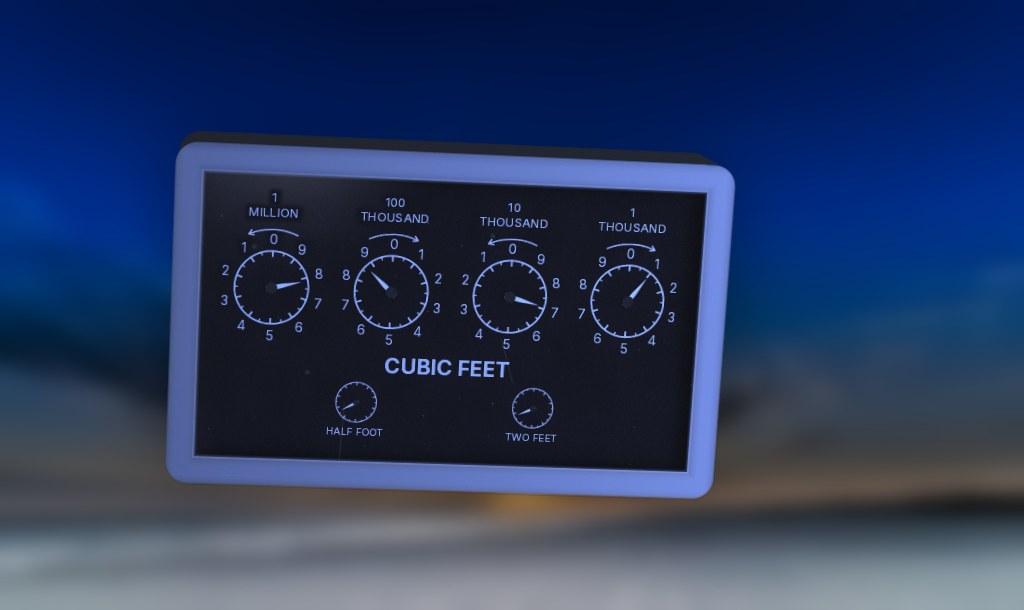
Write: 787100 ft³
